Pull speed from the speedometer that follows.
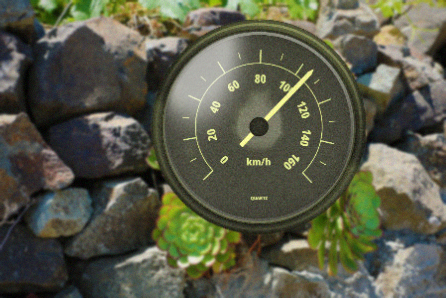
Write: 105 km/h
